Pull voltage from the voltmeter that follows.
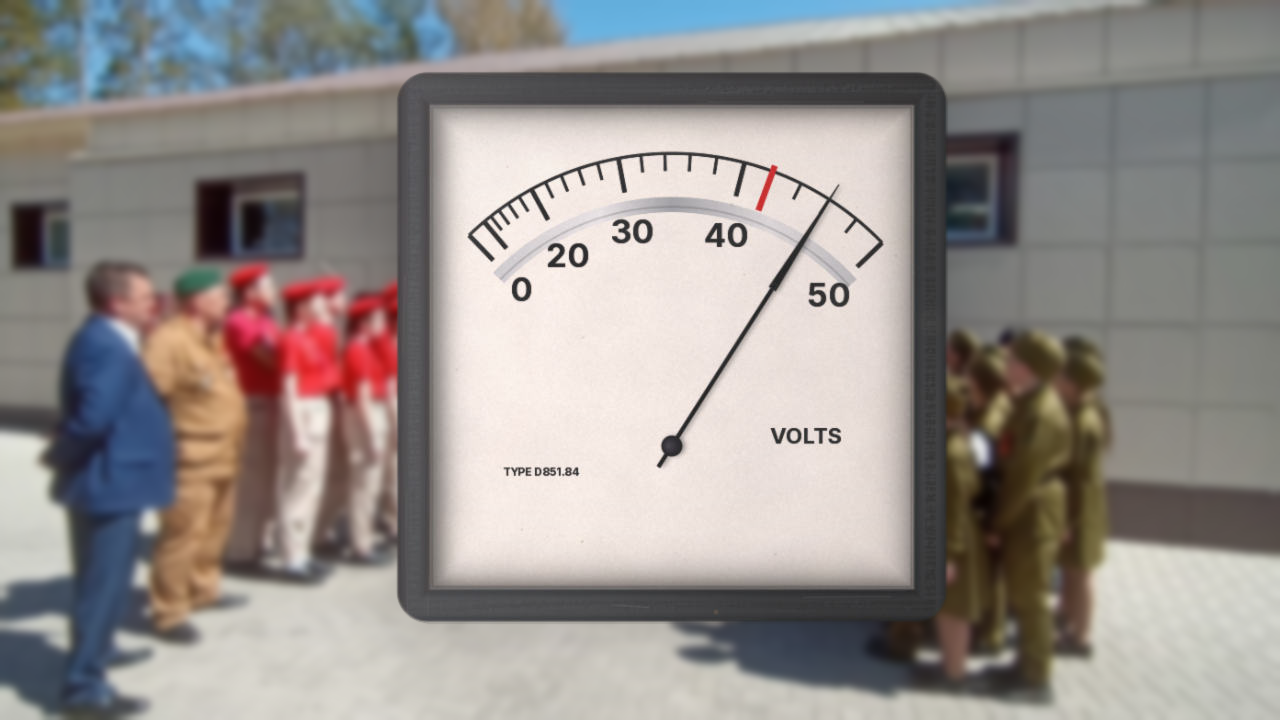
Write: 46 V
